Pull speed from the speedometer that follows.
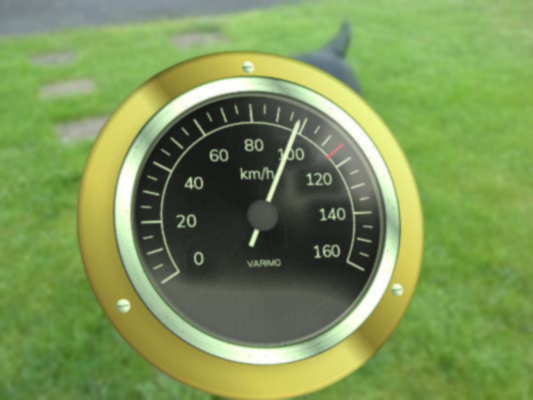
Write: 97.5 km/h
